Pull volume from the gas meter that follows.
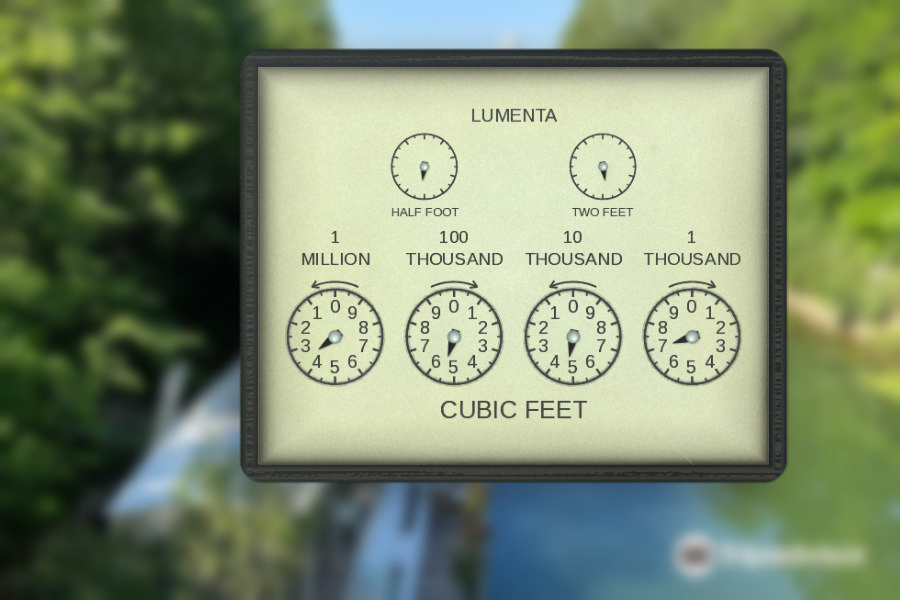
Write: 354700 ft³
